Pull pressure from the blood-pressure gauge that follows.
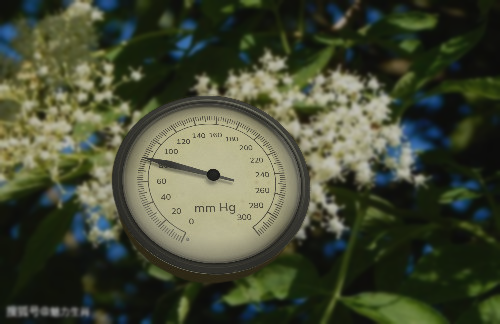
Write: 80 mmHg
